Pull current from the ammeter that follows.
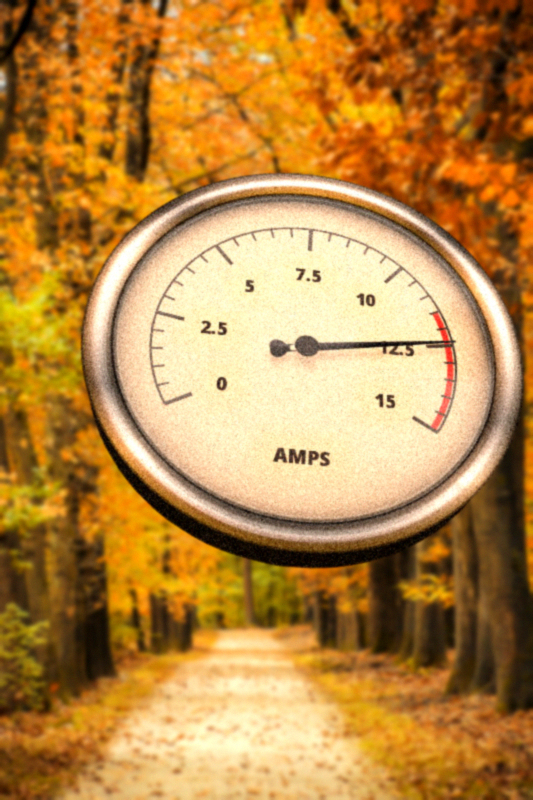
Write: 12.5 A
